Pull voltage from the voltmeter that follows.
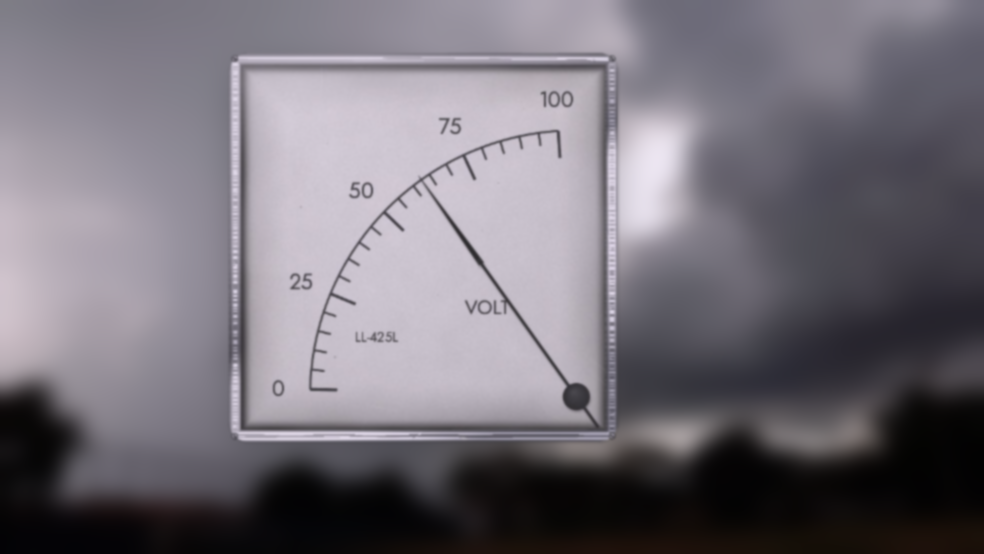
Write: 62.5 V
